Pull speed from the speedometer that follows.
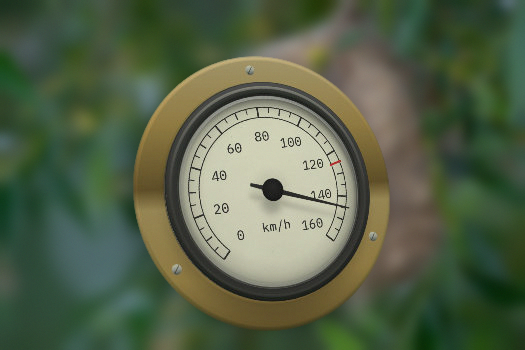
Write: 145 km/h
